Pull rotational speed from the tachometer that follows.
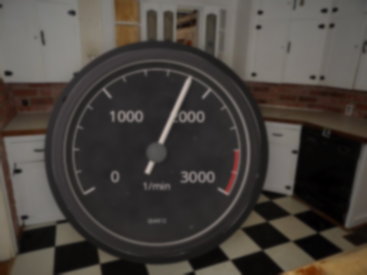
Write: 1800 rpm
